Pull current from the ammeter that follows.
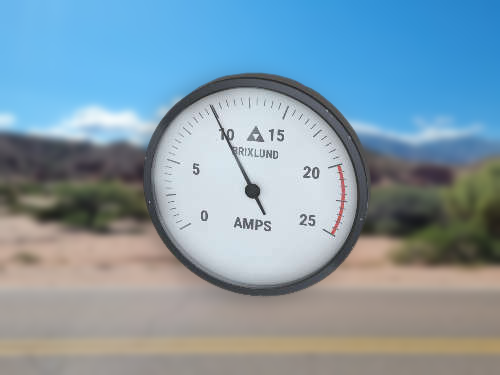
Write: 10 A
